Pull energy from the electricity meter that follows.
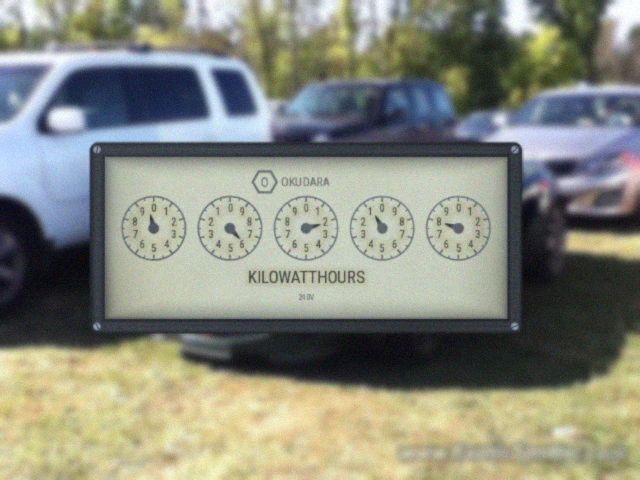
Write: 96208 kWh
